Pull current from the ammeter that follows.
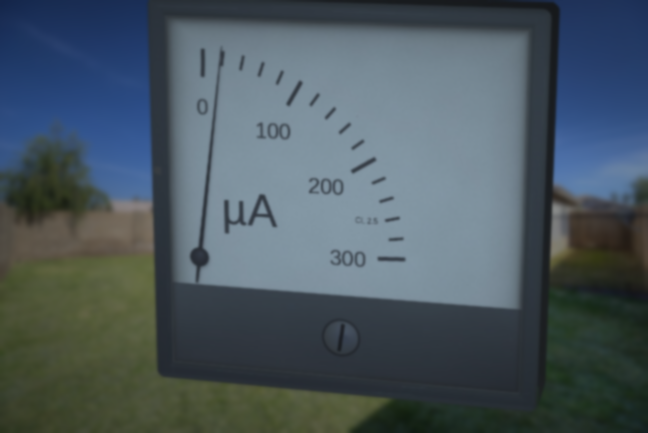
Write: 20 µA
